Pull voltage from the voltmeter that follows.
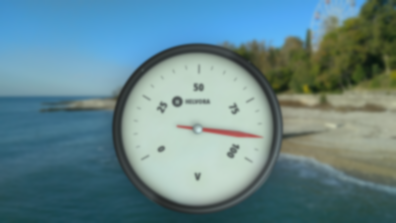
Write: 90 V
